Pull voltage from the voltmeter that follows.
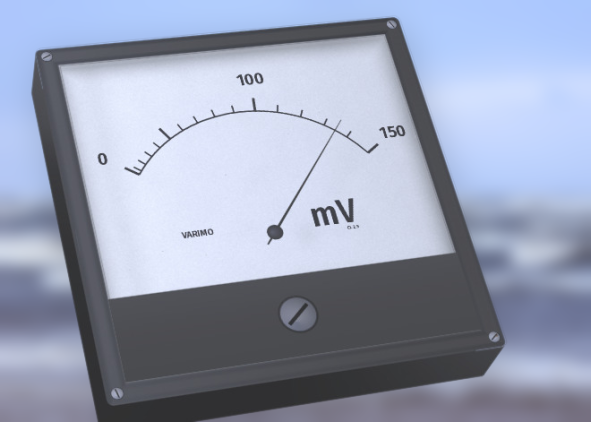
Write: 135 mV
